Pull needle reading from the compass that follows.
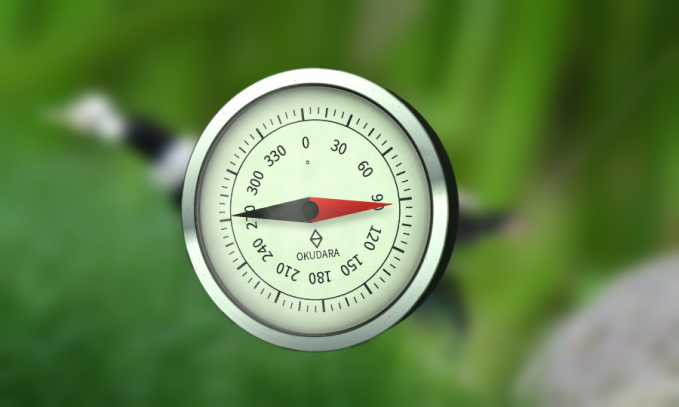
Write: 92.5 °
